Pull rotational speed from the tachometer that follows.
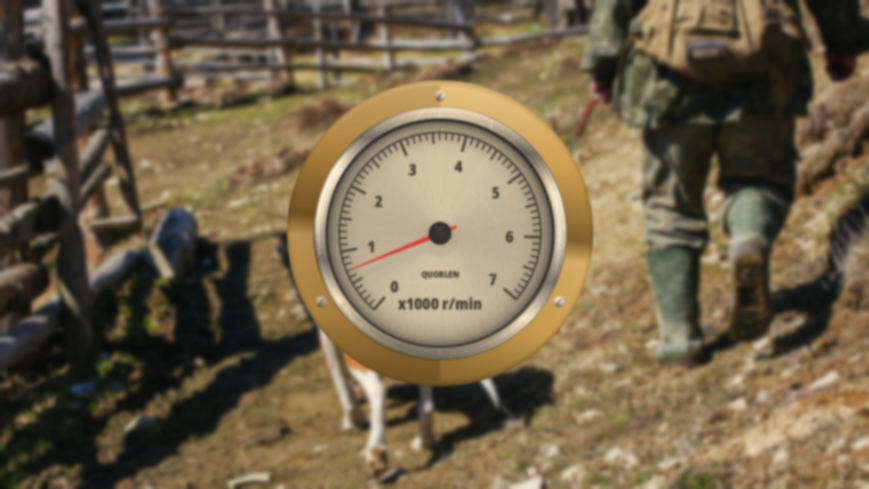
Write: 700 rpm
